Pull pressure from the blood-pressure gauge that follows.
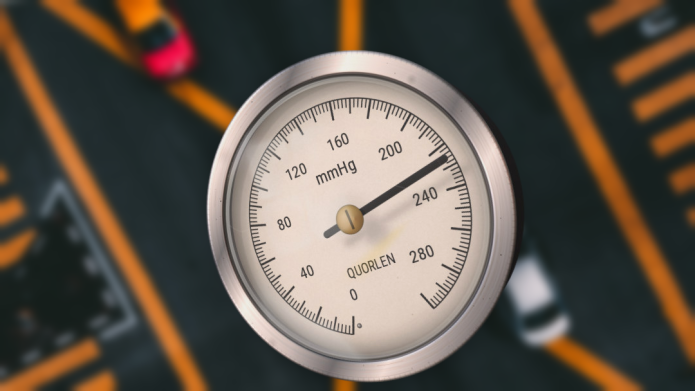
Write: 226 mmHg
